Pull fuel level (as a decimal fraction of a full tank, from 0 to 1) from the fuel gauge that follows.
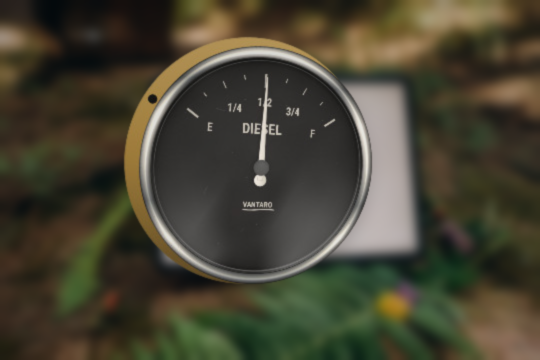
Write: 0.5
